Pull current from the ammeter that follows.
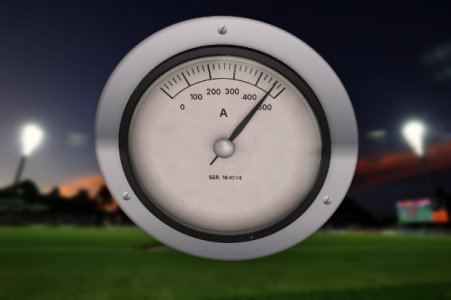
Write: 460 A
